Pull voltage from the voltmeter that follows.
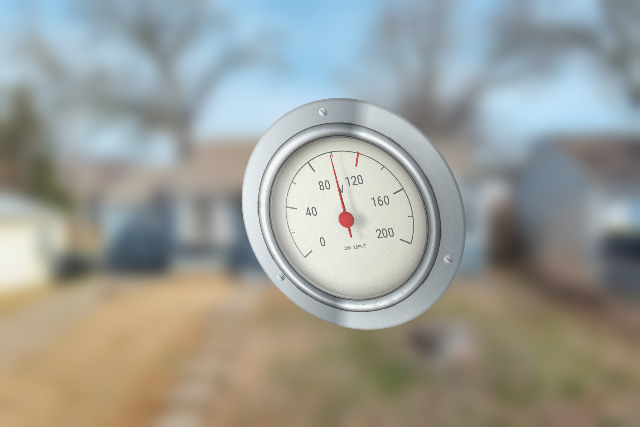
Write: 100 V
